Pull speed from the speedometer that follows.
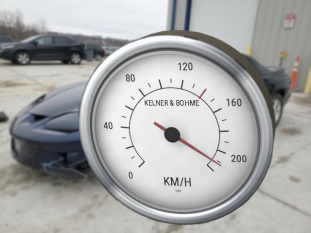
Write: 210 km/h
